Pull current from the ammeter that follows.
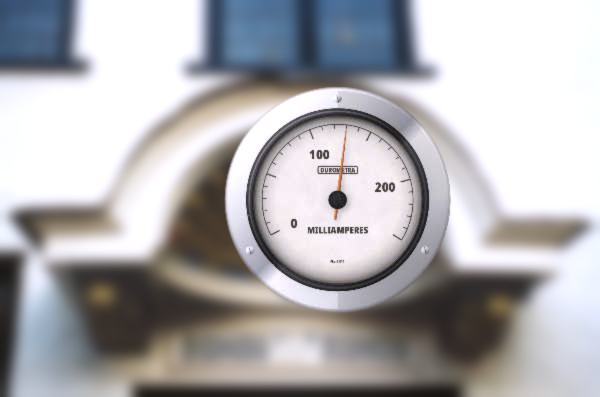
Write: 130 mA
